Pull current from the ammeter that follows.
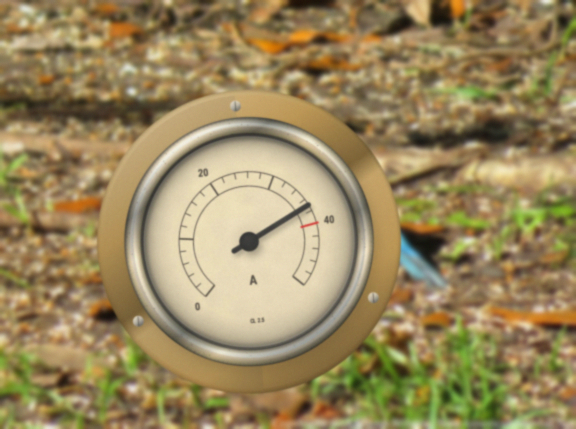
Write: 37 A
